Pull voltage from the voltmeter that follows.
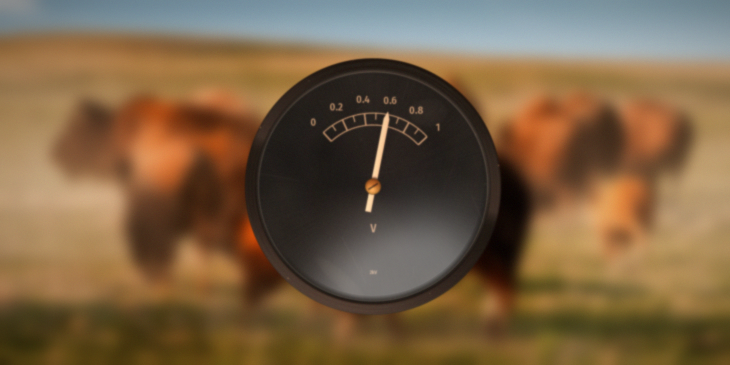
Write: 0.6 V
